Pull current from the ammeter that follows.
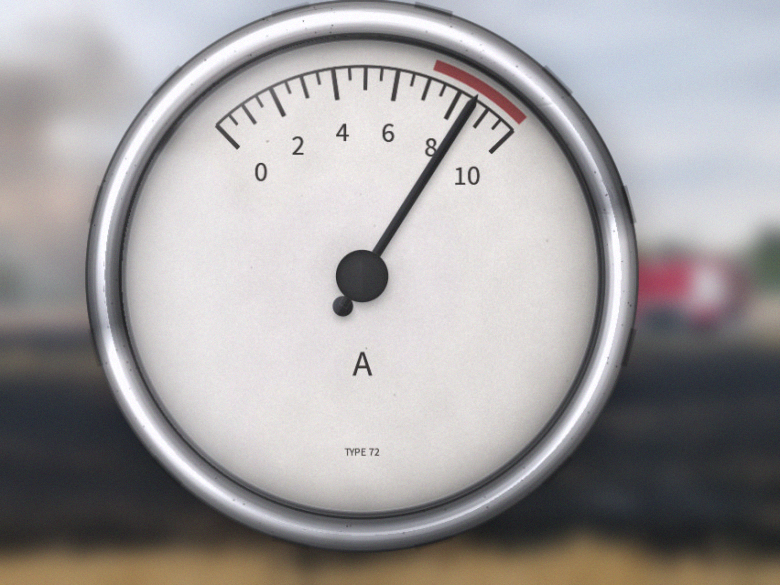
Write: 8.5 A
